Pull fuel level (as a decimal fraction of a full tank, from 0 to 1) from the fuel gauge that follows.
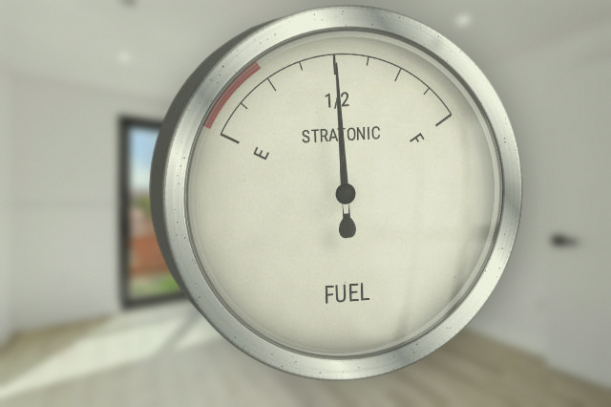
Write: 0.5
